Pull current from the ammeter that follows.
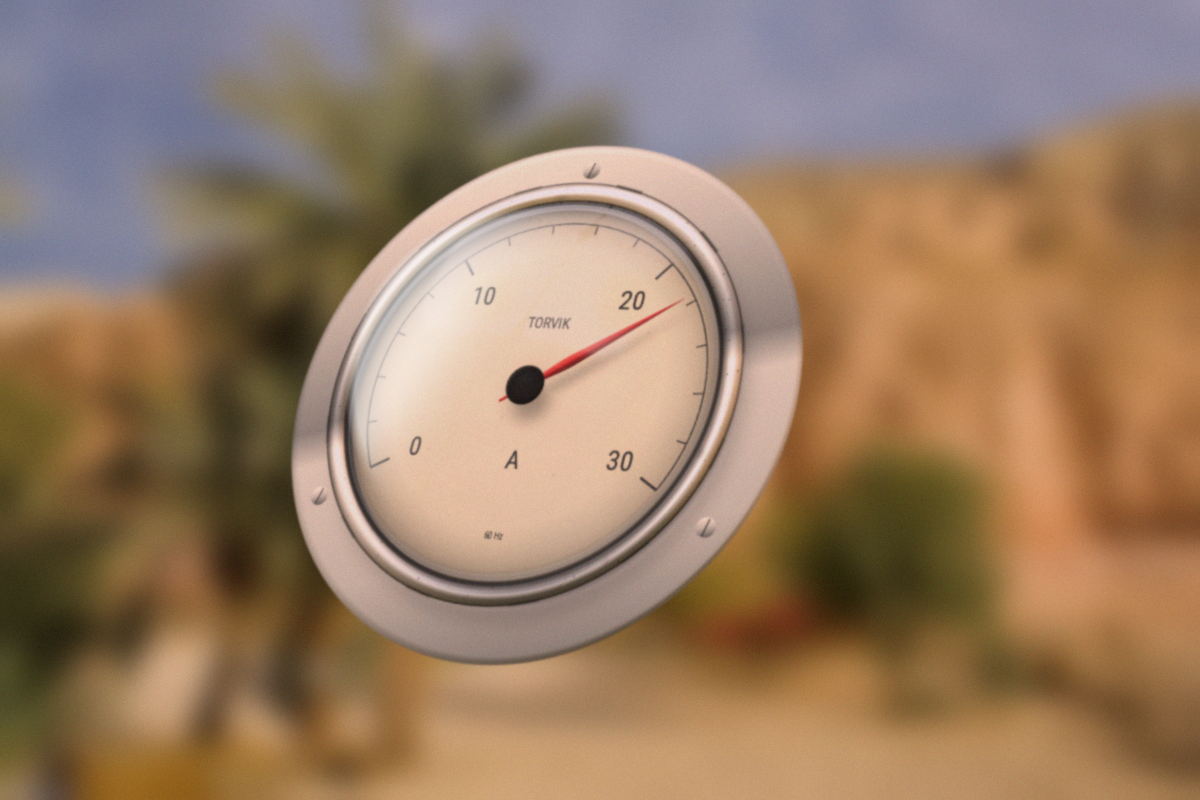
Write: 22 A
